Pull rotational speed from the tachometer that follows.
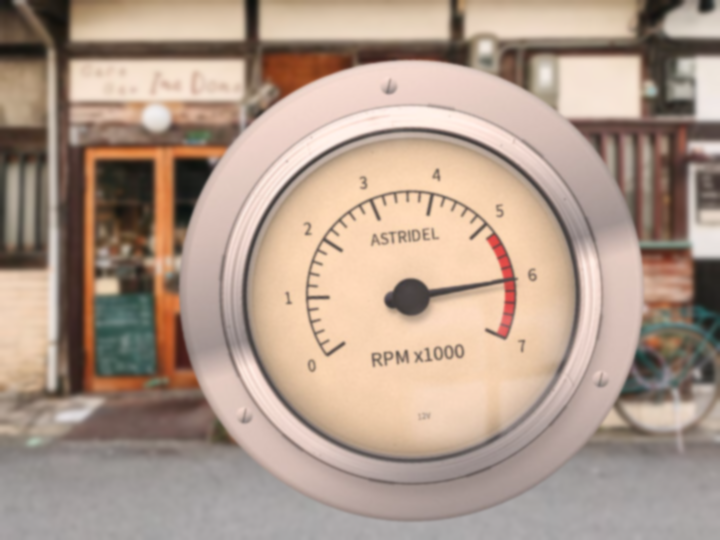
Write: 6000 rpm
